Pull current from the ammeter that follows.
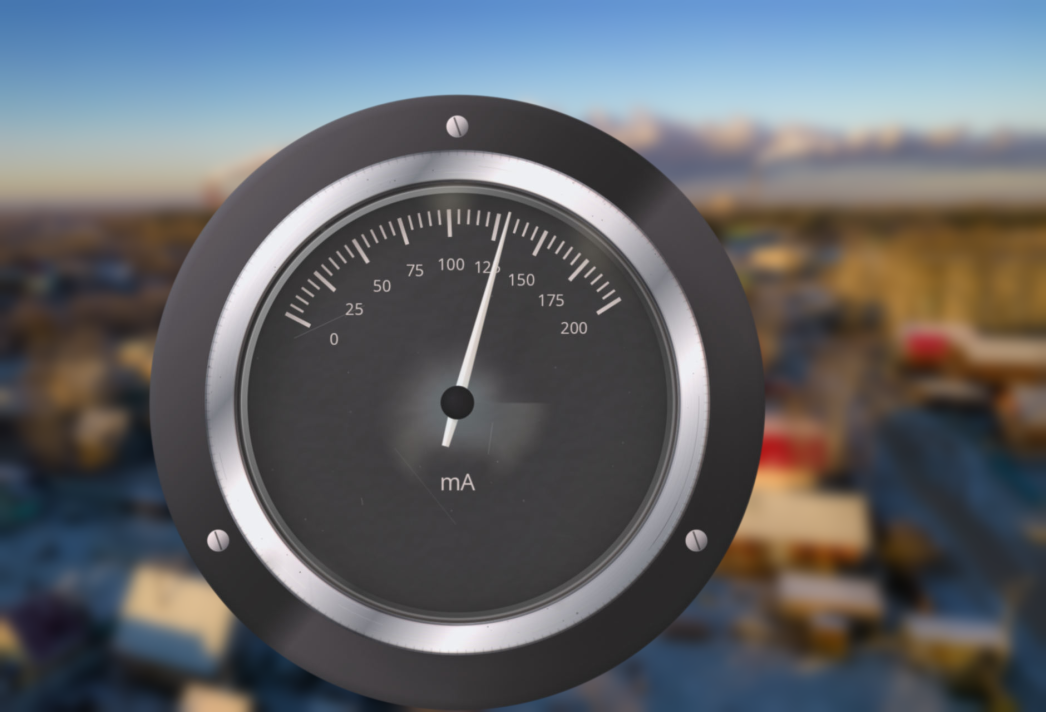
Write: 130 mA
